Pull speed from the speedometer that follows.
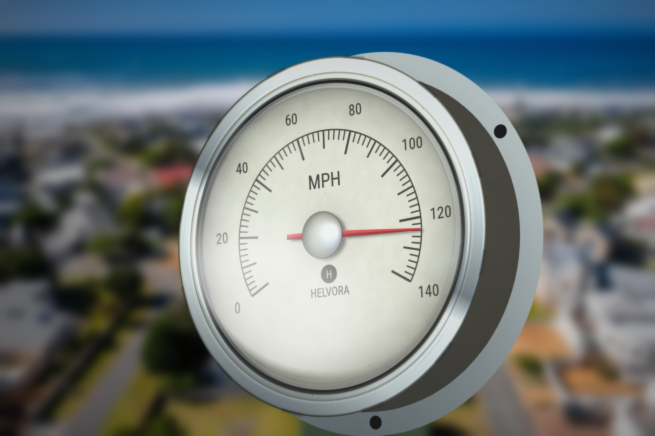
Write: 124 mph
